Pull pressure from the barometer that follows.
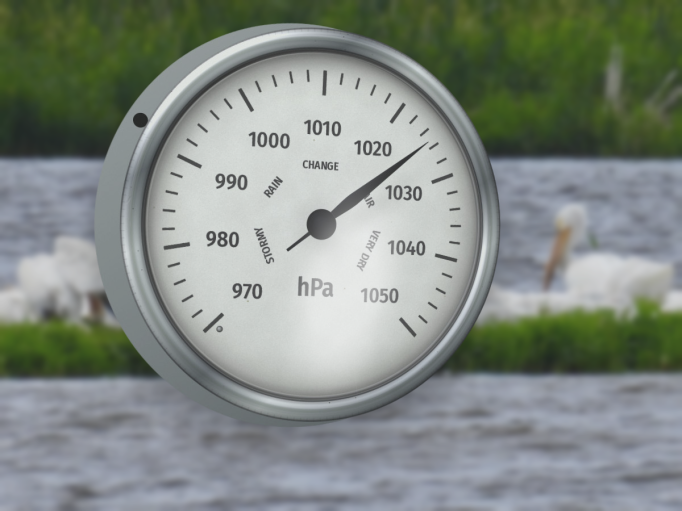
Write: 1025 hPa
